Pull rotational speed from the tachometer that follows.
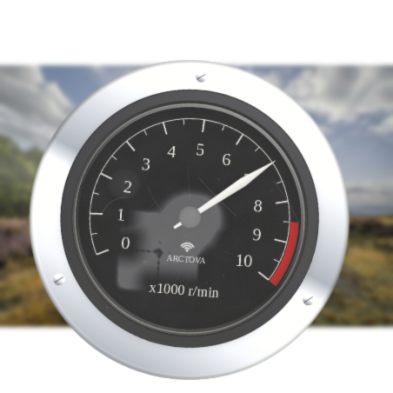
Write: 7000 rpm
